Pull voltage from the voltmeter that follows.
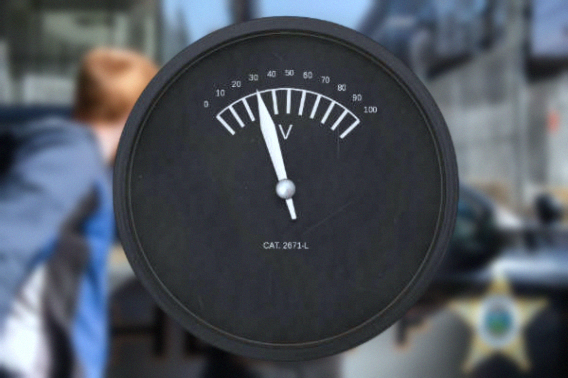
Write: 30 V
